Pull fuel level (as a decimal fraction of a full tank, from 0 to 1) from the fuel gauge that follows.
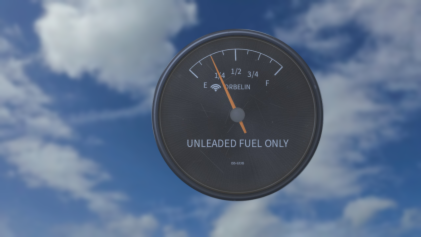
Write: 0.25
